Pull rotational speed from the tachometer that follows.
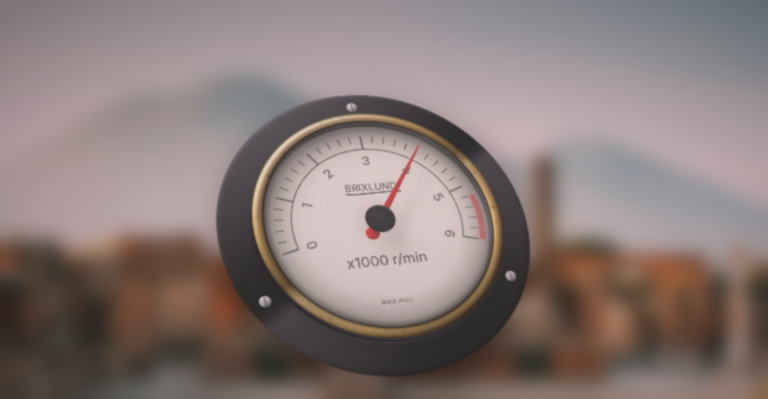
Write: 4000 rpm
